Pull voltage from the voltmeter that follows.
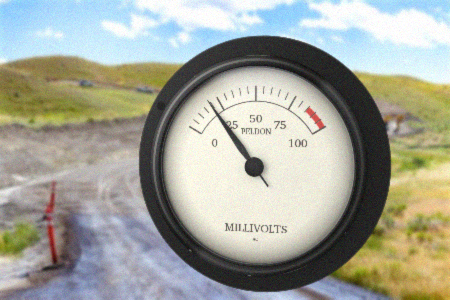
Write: 20 mV
